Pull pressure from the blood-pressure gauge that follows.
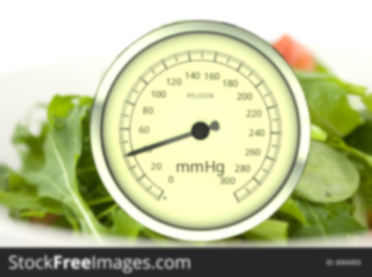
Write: 40 mmHg
